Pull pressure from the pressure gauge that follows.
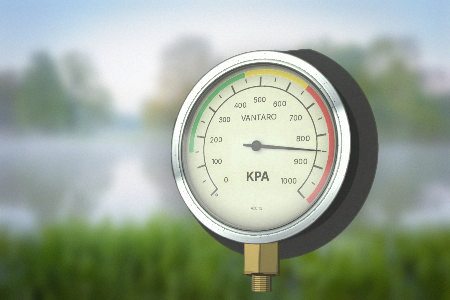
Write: 850 kPa
